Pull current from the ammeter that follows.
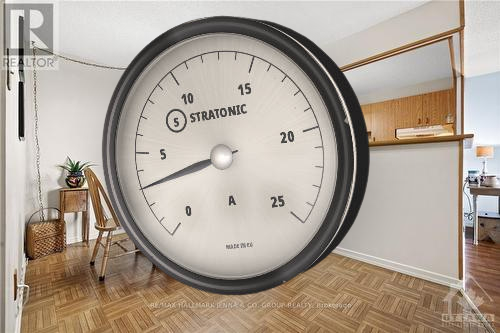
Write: 3 A
